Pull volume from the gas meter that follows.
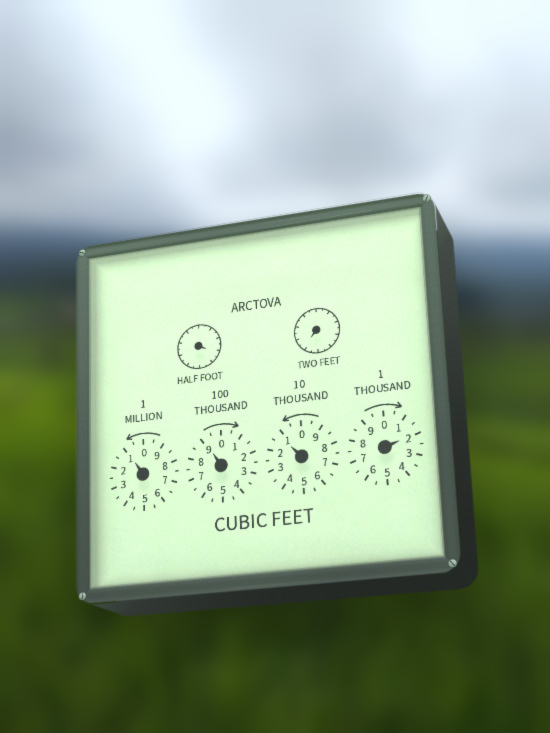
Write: 91200 ft³
